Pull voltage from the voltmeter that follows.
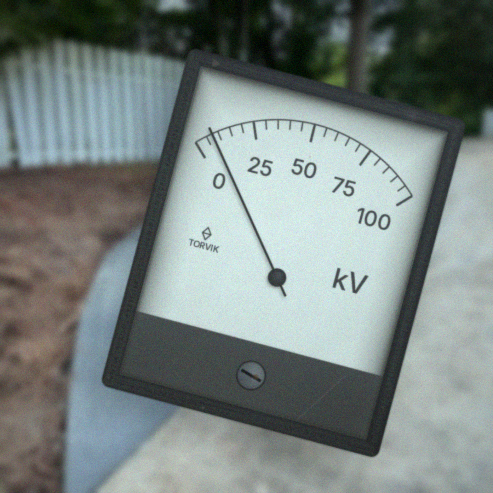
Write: 7.5 kV
